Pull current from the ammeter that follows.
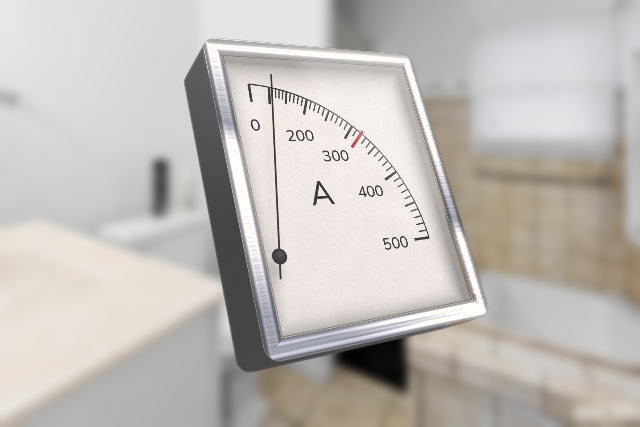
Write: 100 A
